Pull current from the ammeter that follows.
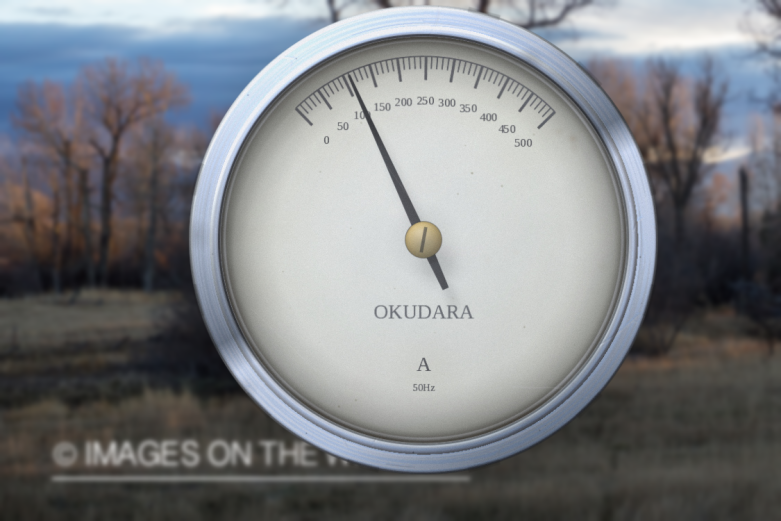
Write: 110 A
